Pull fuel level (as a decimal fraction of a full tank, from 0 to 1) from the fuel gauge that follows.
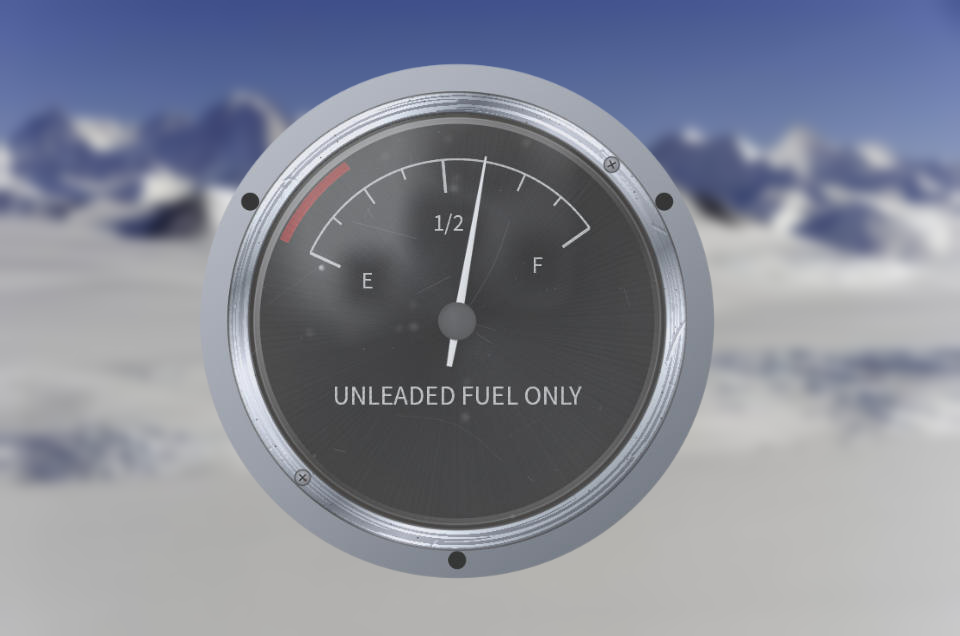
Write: 0.625
